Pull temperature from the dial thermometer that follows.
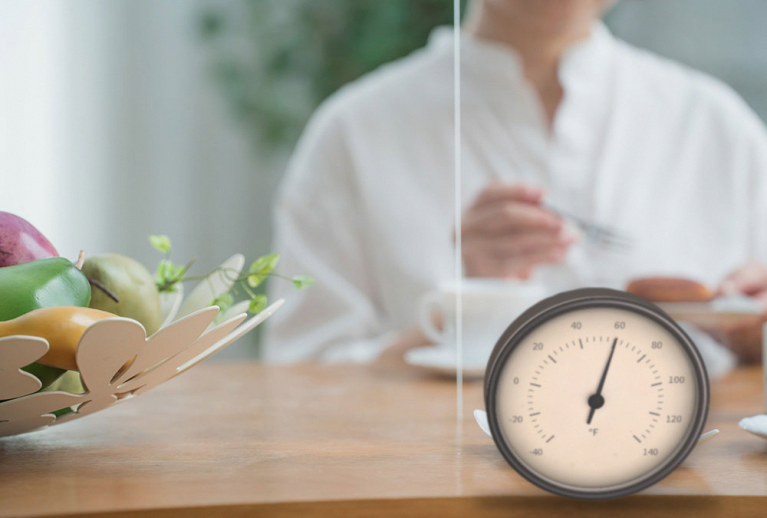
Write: 60 °F
